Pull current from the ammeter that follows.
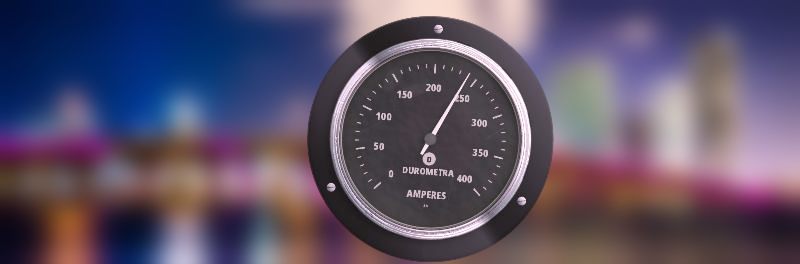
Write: 240 A
